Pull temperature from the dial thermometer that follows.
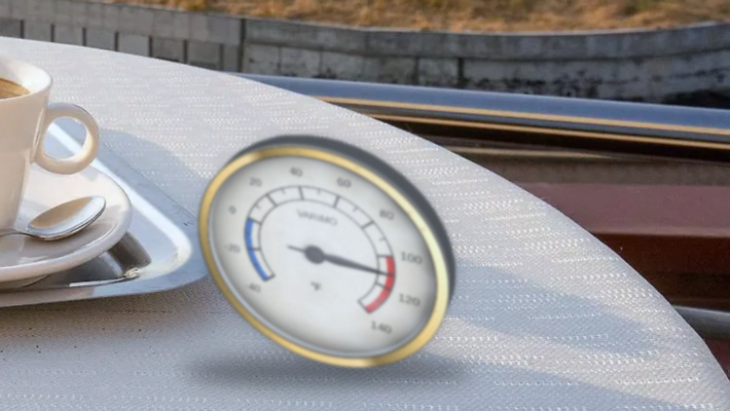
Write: 110 °F
